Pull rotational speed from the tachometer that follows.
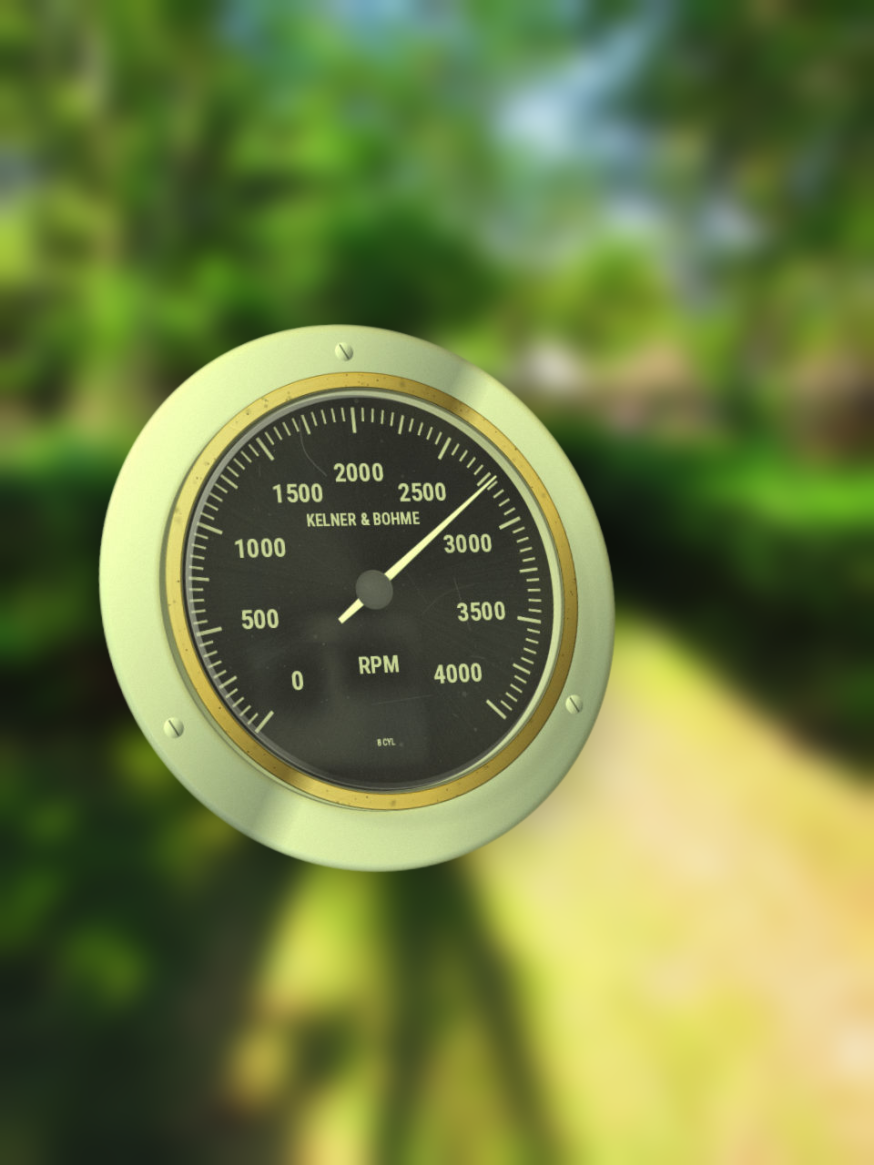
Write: 2775 rpm
